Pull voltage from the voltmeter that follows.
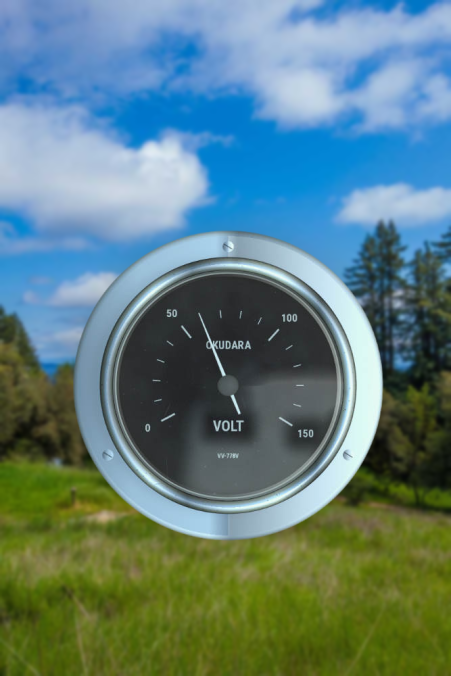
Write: 60 V
